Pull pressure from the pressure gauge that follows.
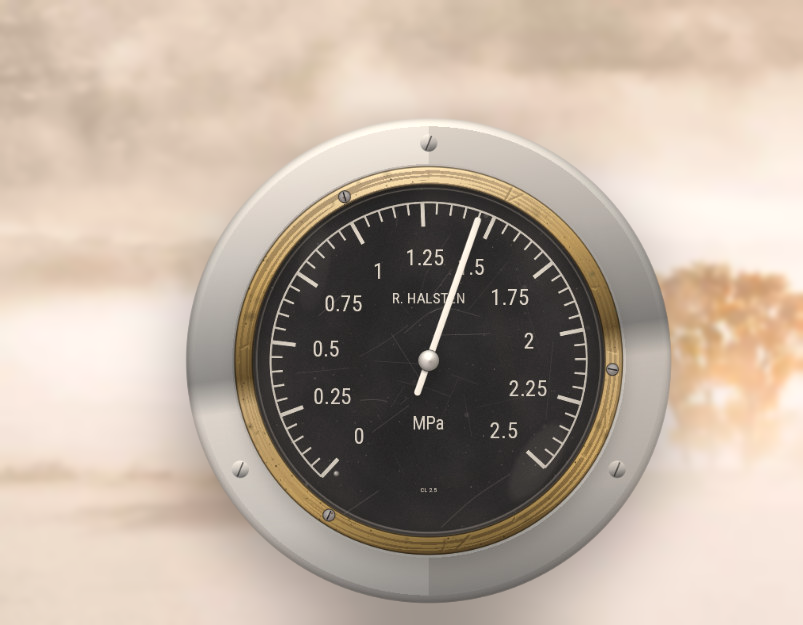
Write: 1.45 MPa
